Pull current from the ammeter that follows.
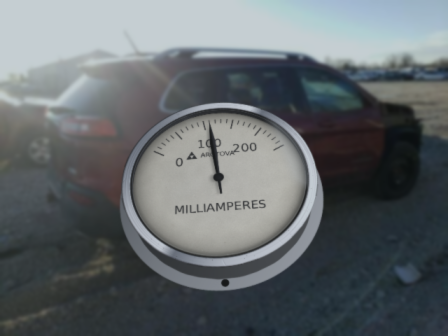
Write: 110 mA
